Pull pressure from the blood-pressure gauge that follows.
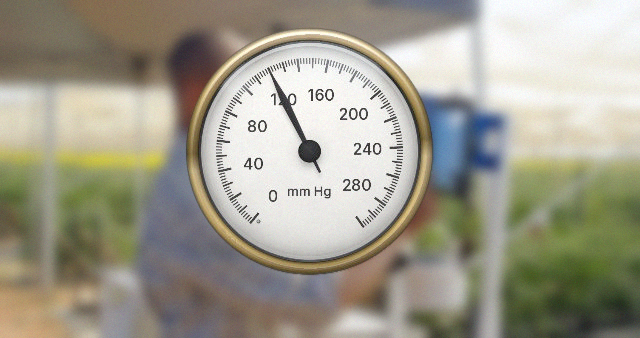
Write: 120 mmHg
